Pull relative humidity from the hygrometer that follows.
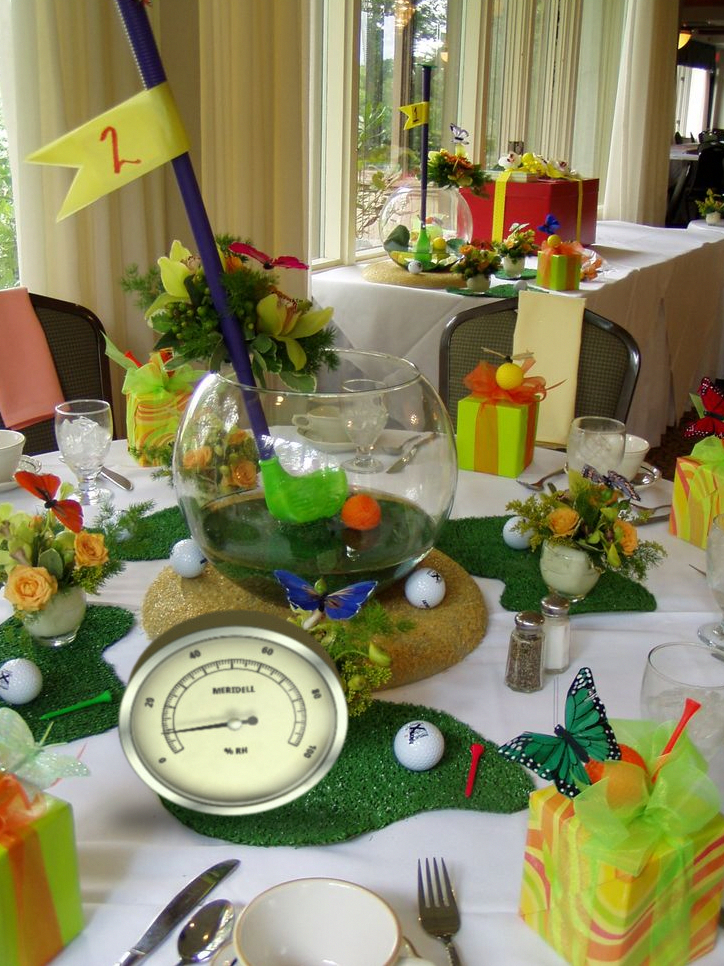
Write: 10 %
